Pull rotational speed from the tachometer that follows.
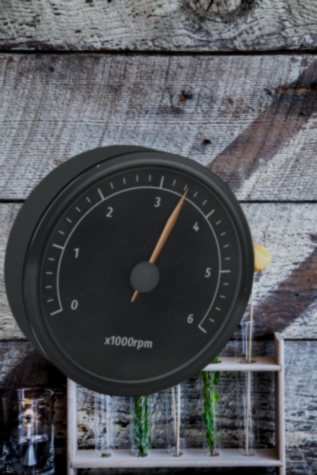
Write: 3400 rpm
